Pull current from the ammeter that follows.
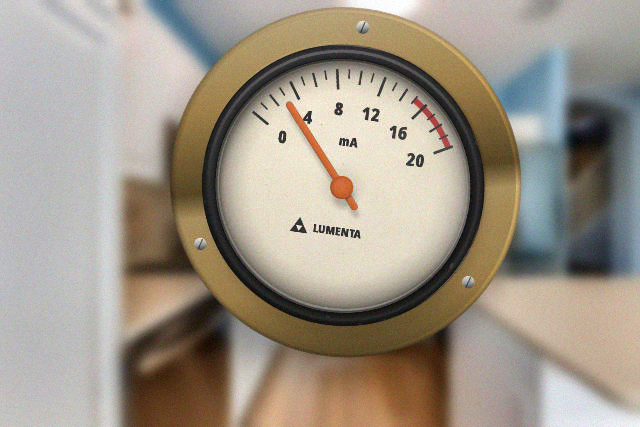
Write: 3 mA
